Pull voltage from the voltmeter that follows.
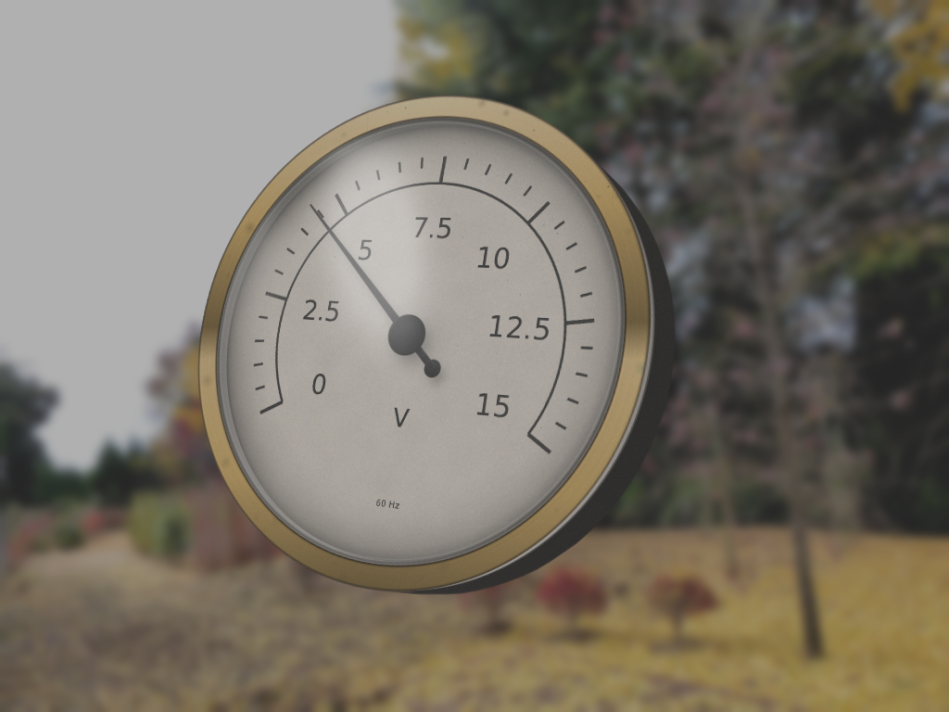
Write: 4.5 V
